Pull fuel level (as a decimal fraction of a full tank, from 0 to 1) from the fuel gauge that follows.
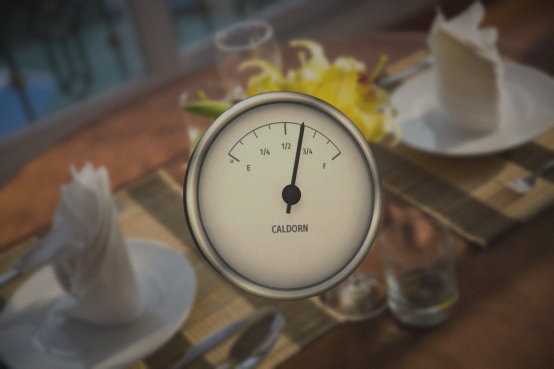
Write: 0.625
